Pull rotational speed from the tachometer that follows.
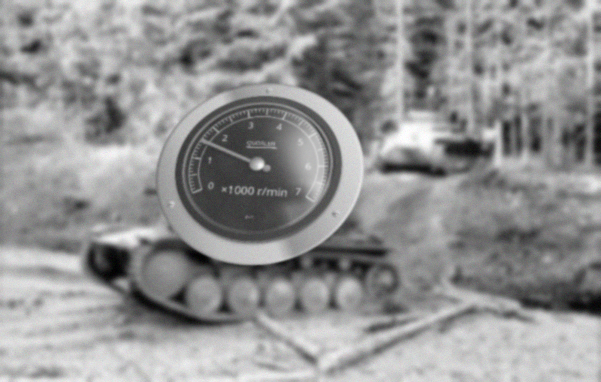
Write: 1500 rpm
